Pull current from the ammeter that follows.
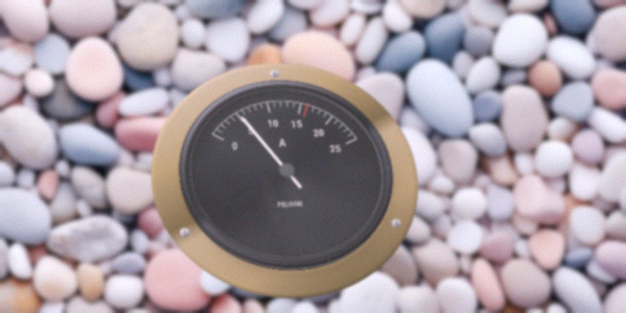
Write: 5 A
